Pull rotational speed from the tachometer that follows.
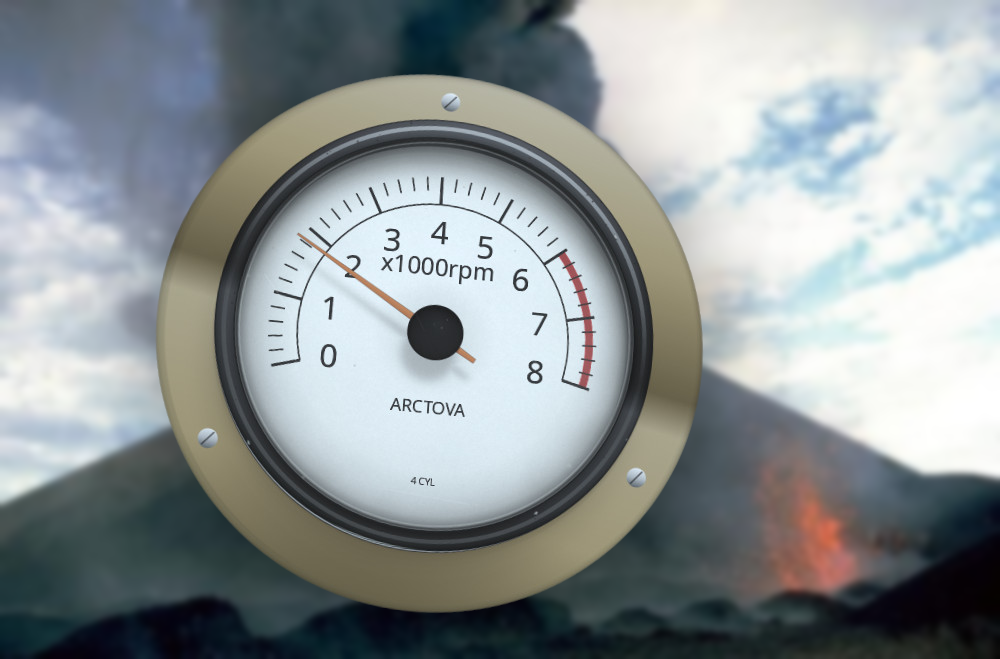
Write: 1800 rpm
